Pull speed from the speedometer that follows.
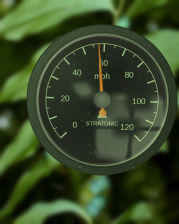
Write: 57.5 mph
